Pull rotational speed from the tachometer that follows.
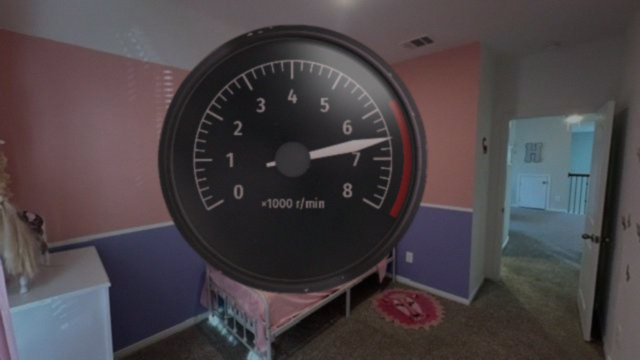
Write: 6600 rpm
